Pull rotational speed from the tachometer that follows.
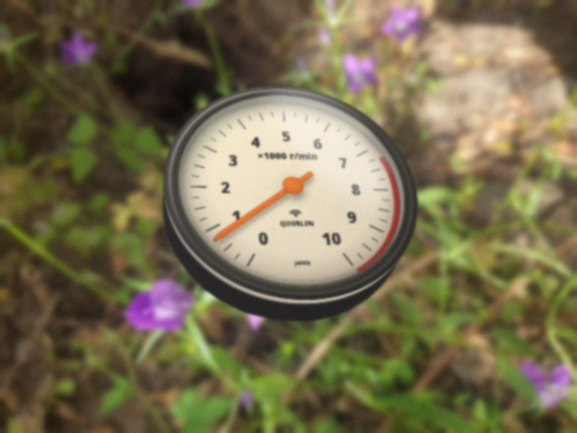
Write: 750 rpm
